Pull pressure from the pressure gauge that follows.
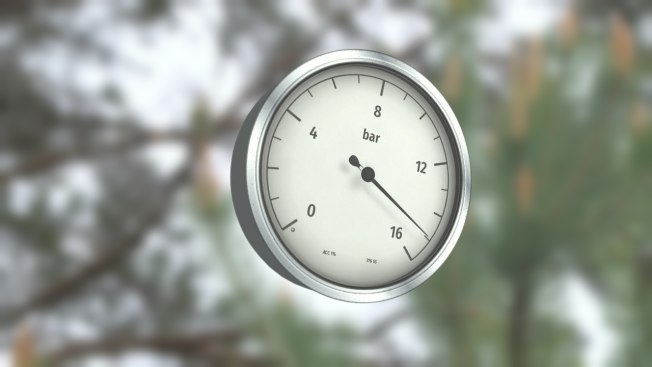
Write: 15 bar
